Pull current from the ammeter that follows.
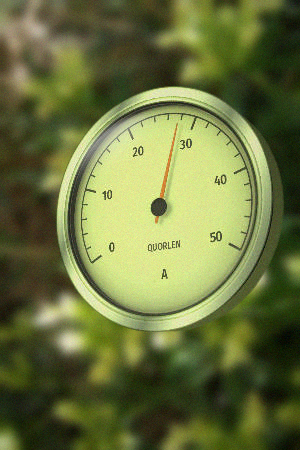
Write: 28 A
